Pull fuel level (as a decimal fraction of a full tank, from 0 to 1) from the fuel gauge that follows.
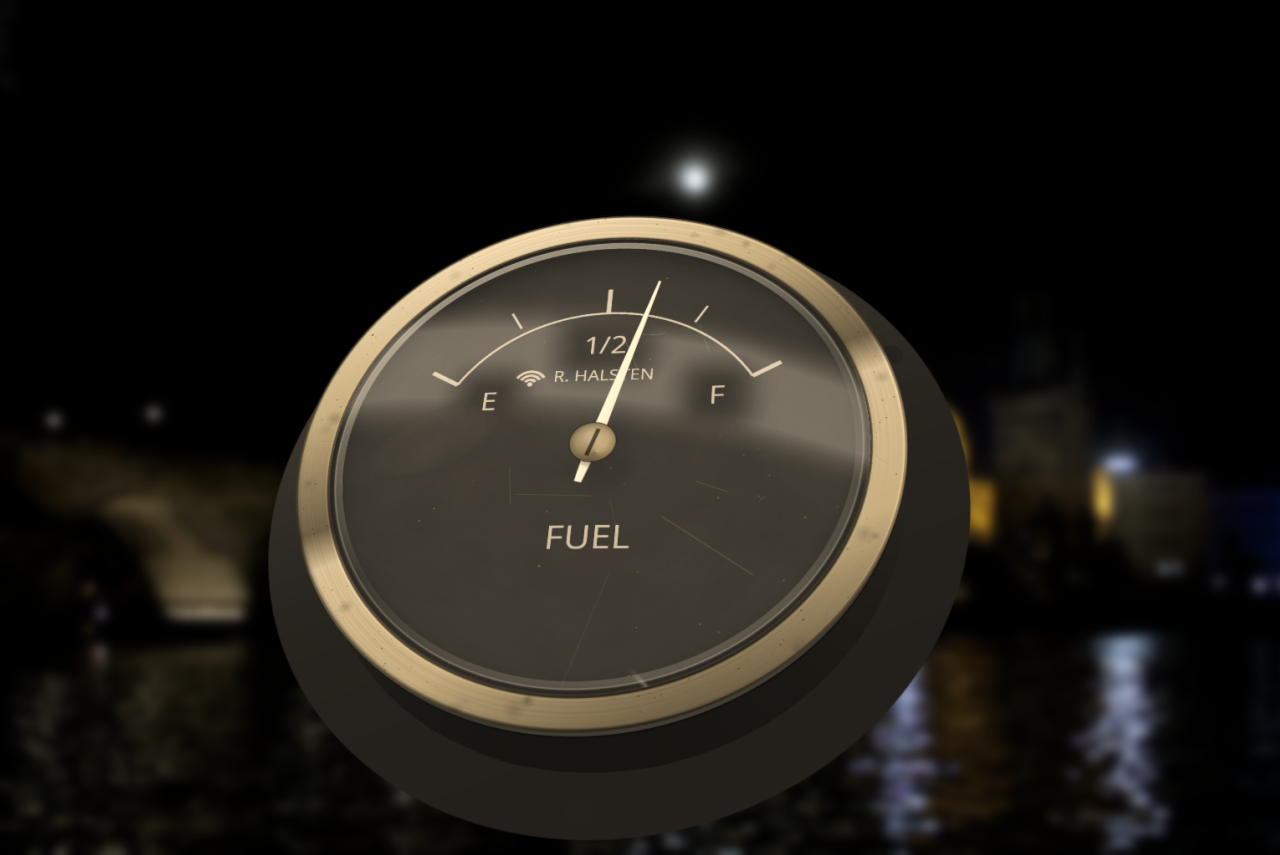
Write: 0.625
